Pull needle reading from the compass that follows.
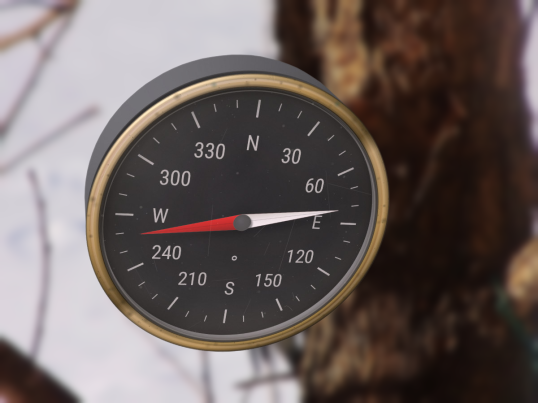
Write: 260 °
